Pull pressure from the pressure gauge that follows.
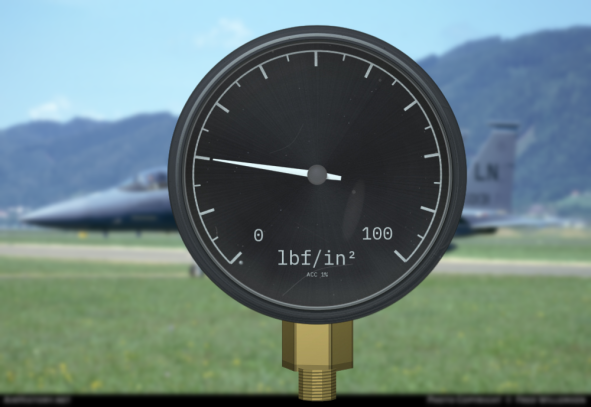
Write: 20 psi
